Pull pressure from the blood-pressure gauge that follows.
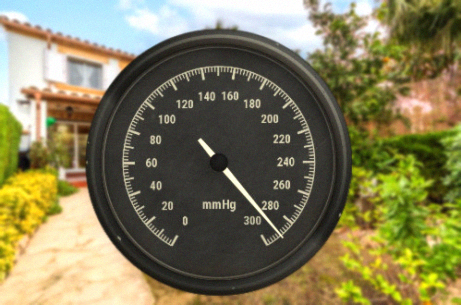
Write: 290 mmHg
